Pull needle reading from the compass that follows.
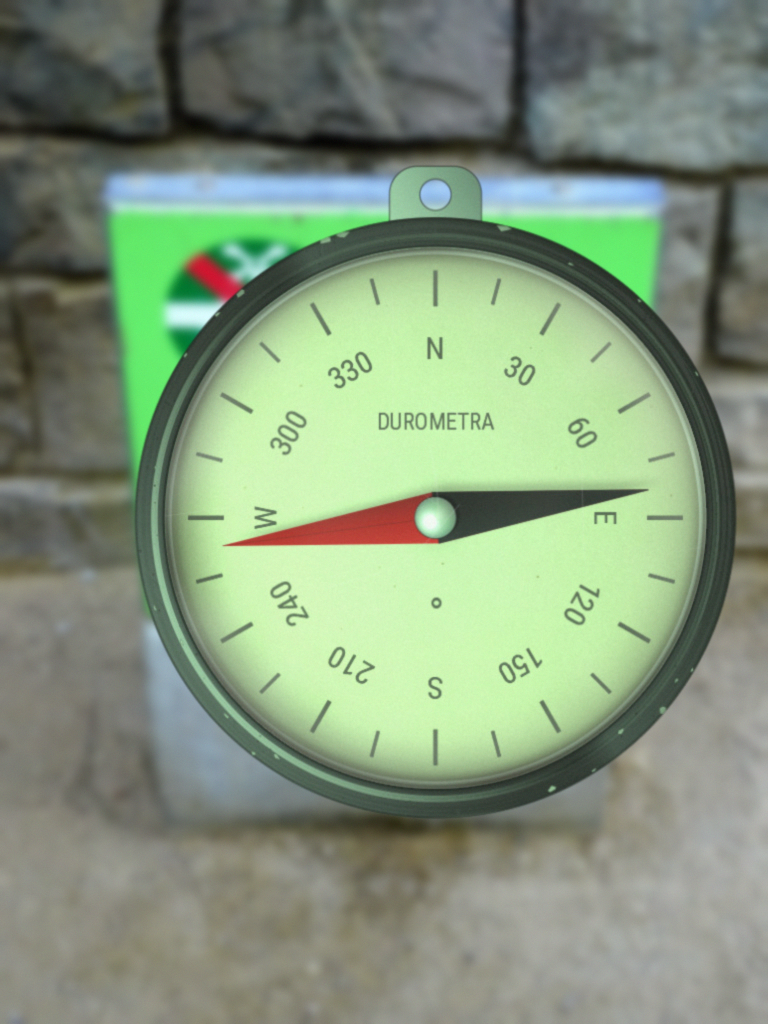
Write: 262.5 °
